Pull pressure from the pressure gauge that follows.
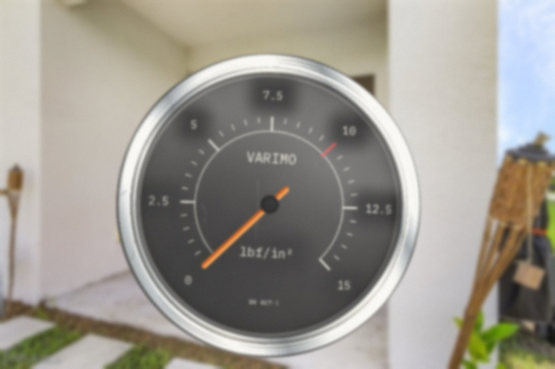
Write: 0 psi
